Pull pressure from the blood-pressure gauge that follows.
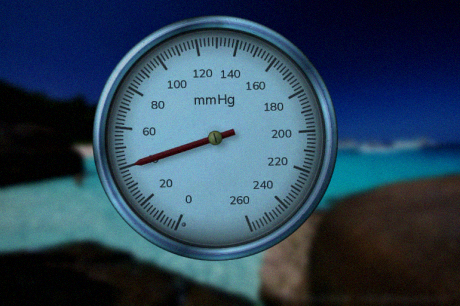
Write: 40 mmHg
